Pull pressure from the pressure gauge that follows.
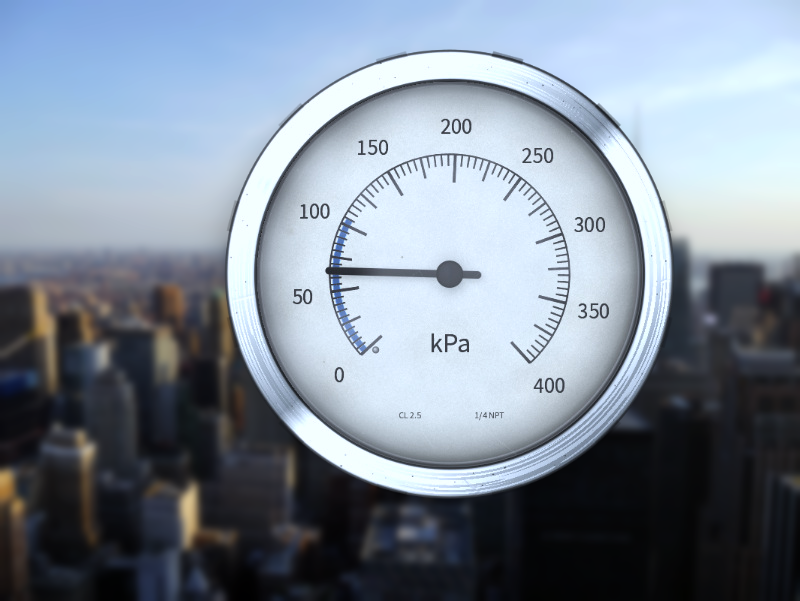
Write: 65 kPa
